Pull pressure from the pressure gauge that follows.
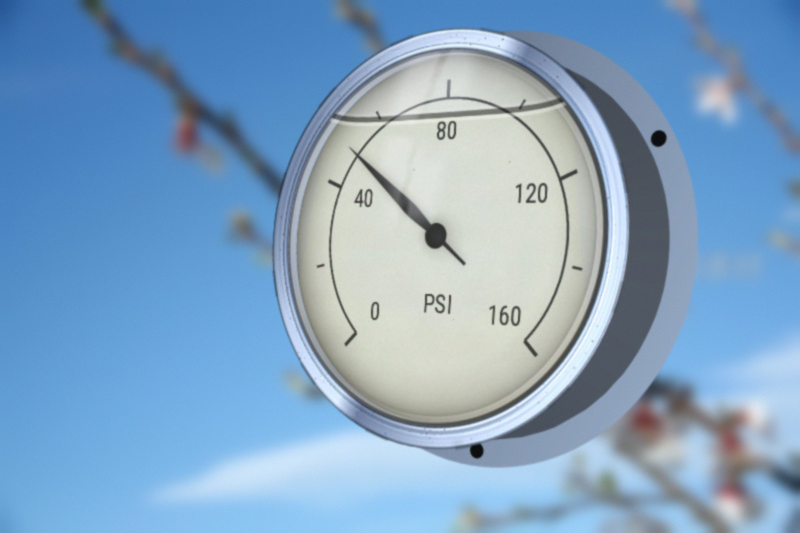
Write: 50 psi
